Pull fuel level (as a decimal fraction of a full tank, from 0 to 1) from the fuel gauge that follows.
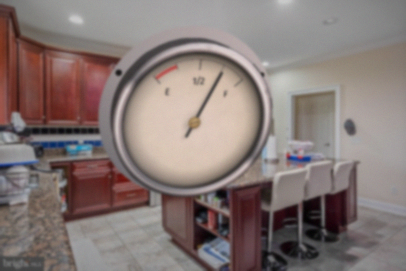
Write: 0.75
